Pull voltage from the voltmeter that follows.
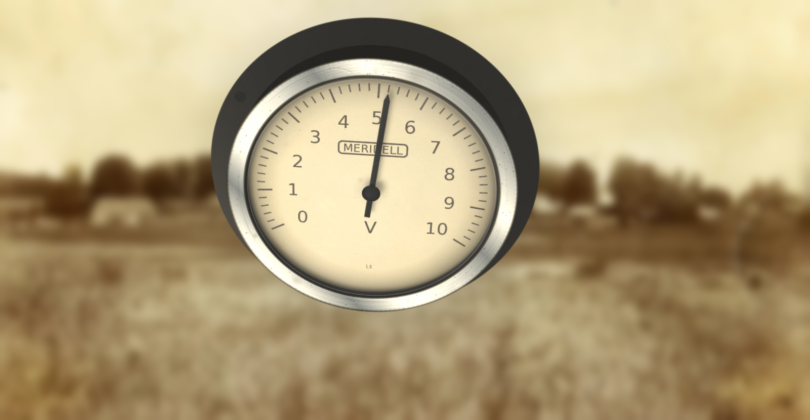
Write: 5.2 V
